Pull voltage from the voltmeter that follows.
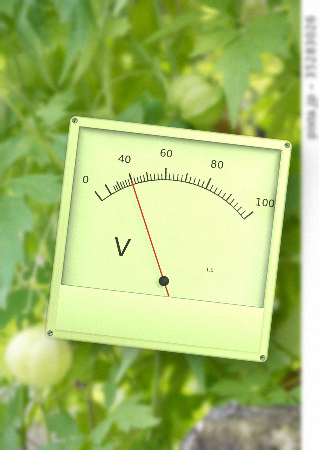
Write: 40 V
